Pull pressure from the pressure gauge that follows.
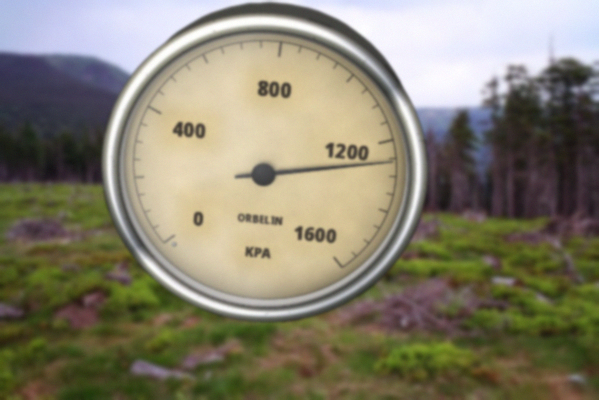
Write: 1250 kPa
